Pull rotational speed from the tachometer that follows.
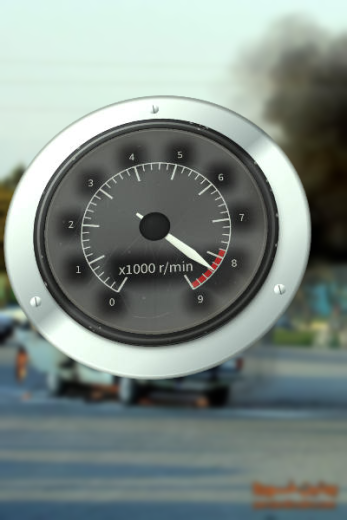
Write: 8400 rpm
